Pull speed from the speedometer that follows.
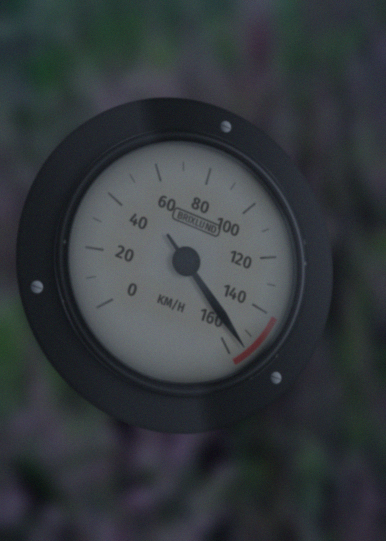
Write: 155 km/h
